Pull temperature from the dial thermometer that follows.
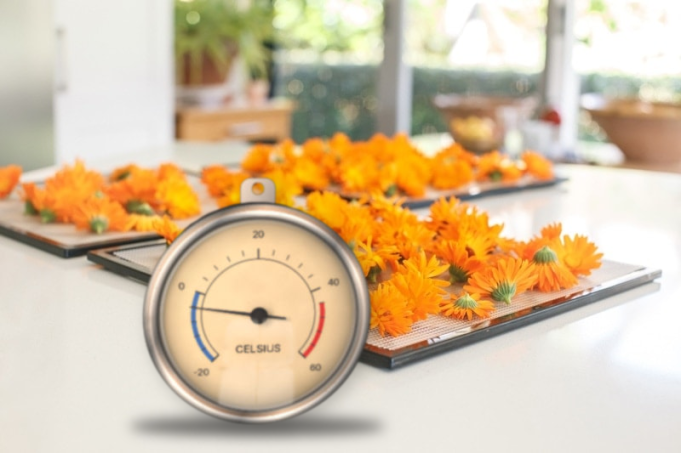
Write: -4 °C
